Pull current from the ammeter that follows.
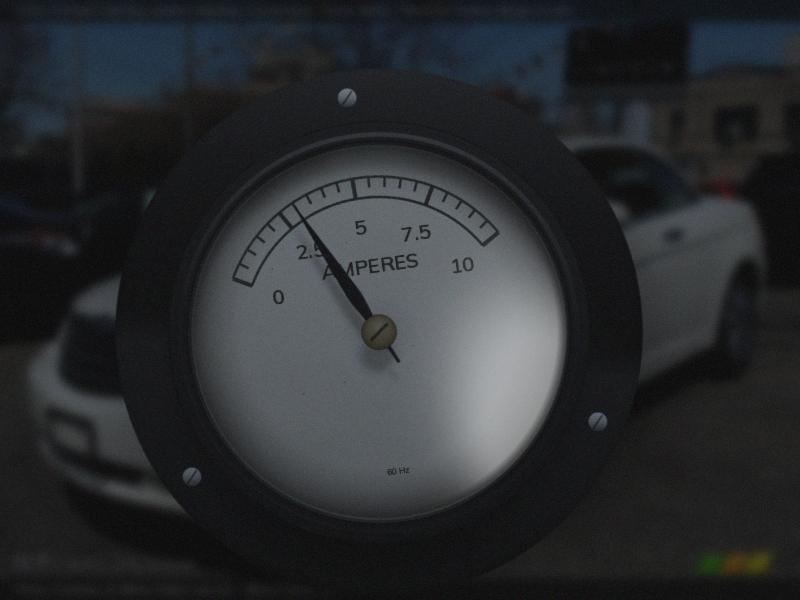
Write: 3 A
